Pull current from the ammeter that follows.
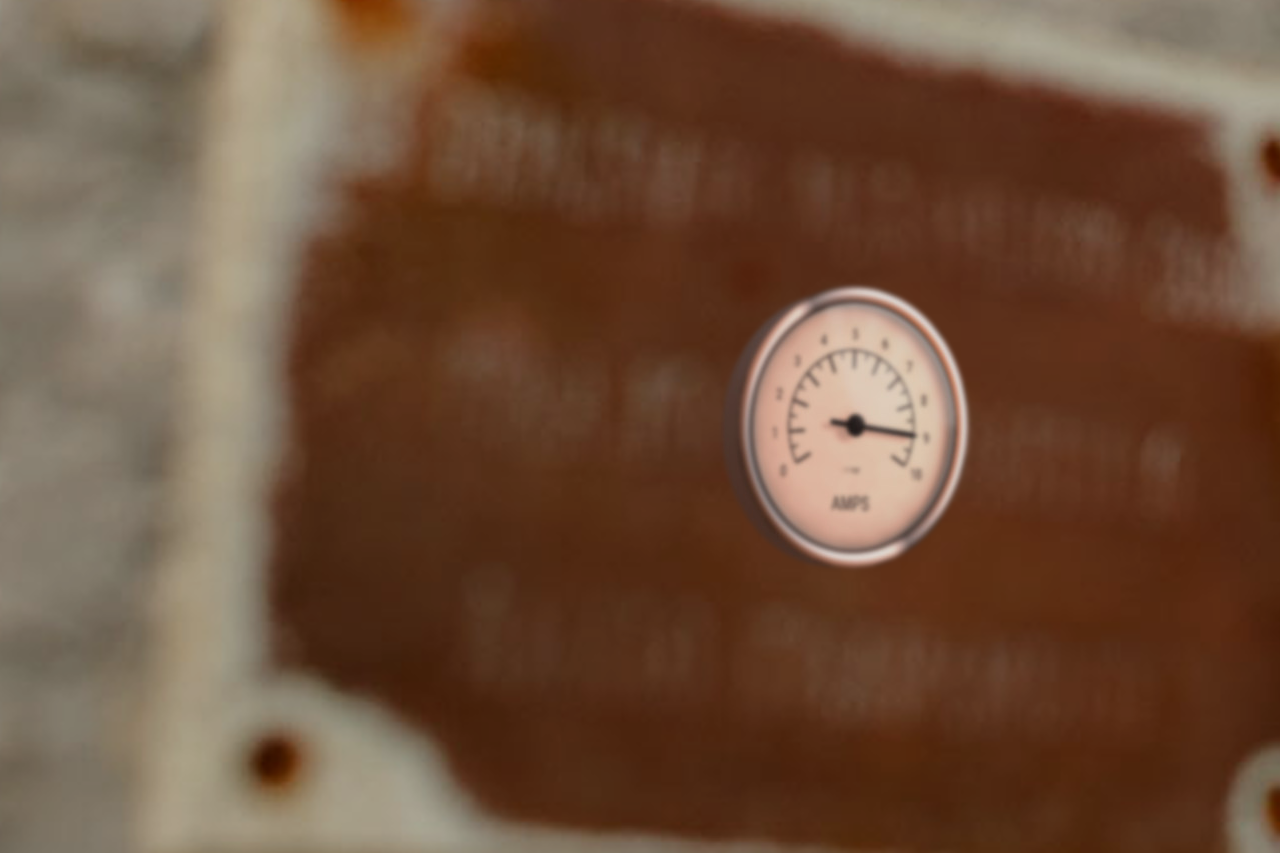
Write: 9 A
